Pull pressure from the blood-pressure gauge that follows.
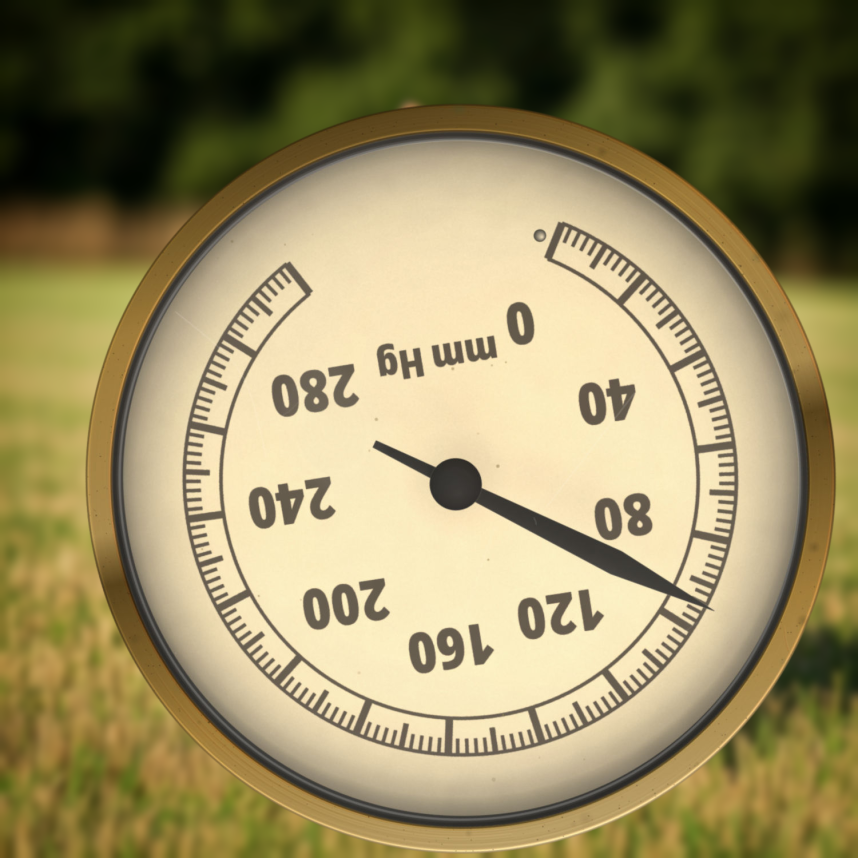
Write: 94 mmHg
